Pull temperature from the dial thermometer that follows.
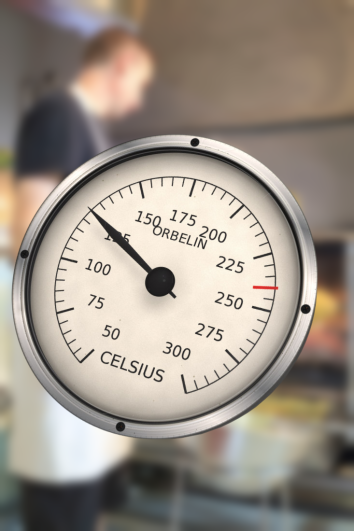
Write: 125 °C
